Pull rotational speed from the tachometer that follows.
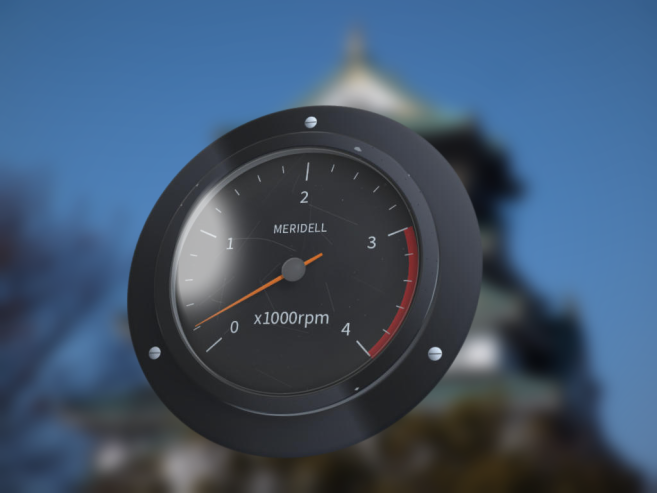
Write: 200 rpm
